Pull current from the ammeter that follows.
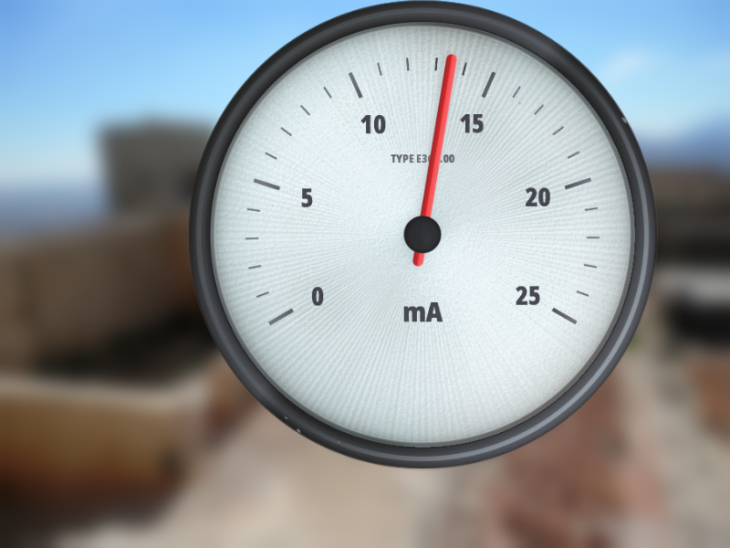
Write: 13.5 mA
